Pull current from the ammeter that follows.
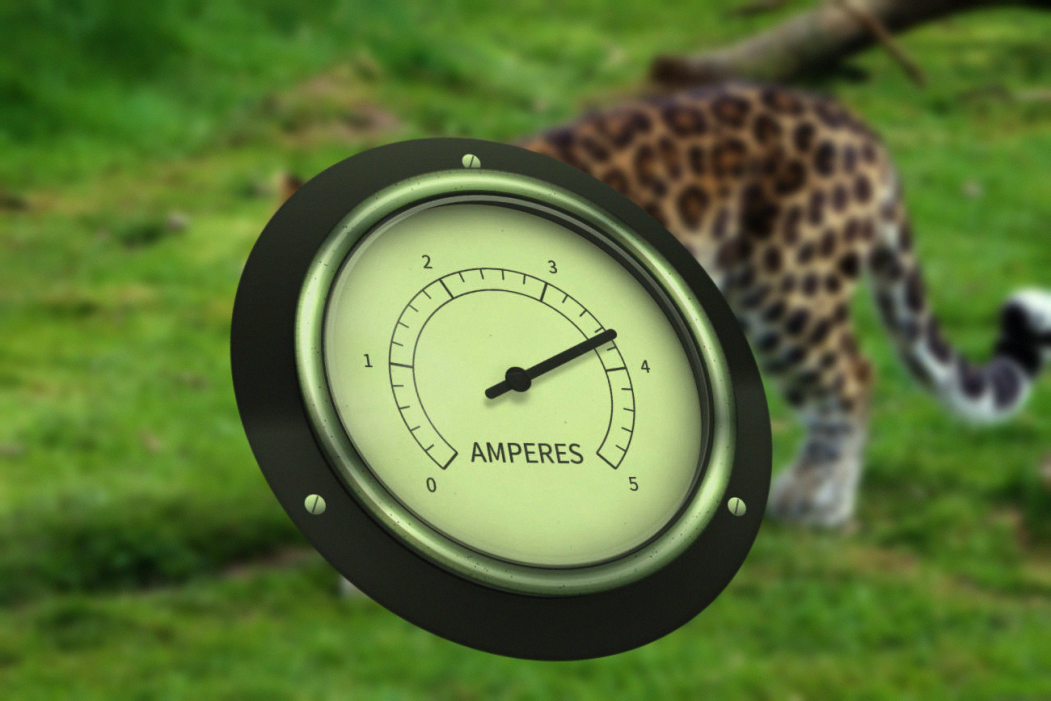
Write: 3.7 A
